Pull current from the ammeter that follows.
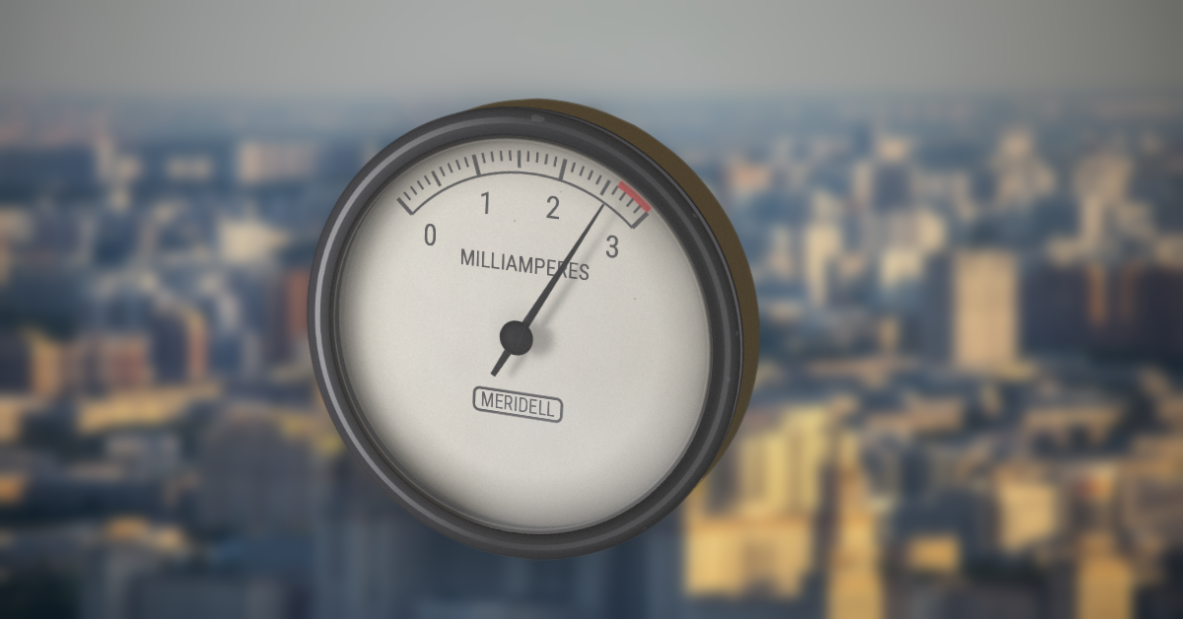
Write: 2.6 mA
